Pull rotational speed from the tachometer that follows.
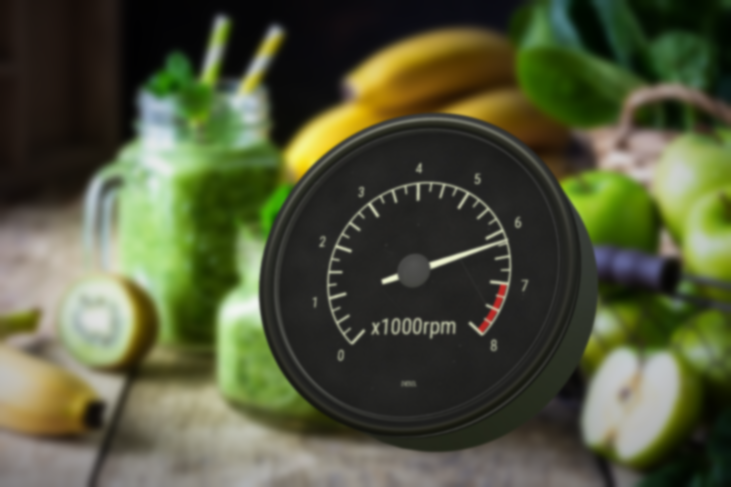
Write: 6250 rpm
